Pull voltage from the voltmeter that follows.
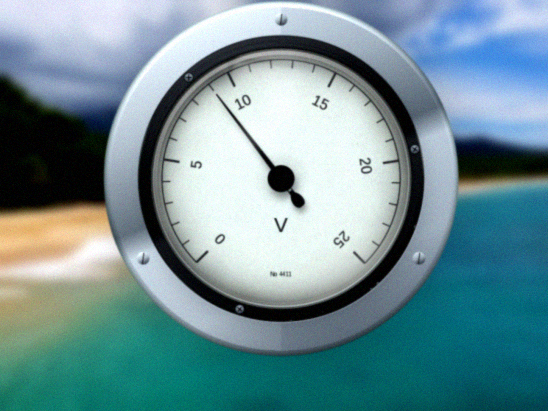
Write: 9 V
